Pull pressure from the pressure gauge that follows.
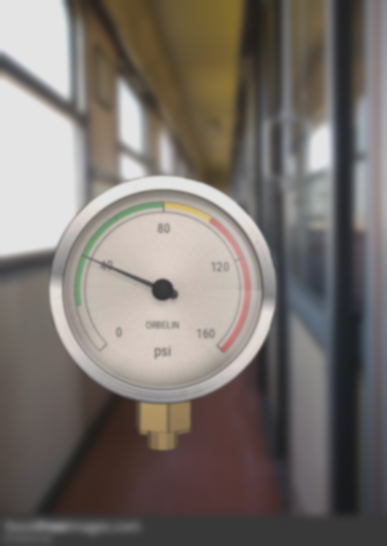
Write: 40 psi
